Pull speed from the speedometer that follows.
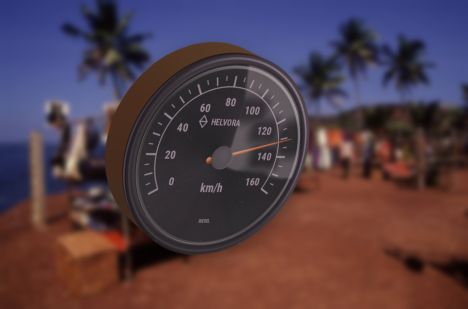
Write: 130 km/h
